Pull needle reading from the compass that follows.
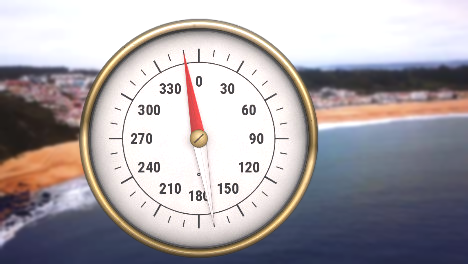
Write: 350 °
